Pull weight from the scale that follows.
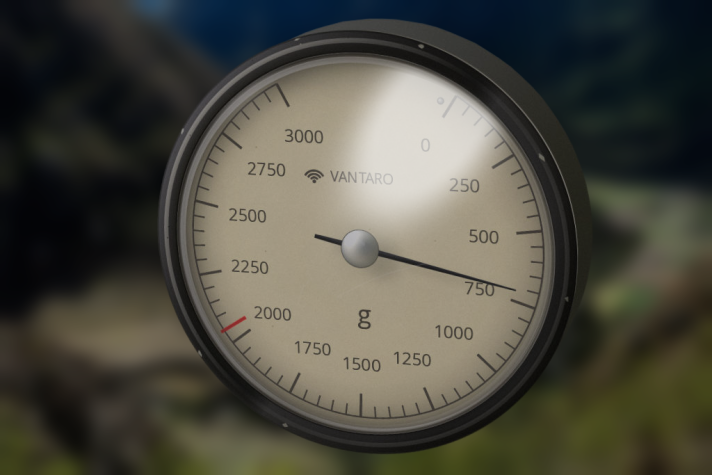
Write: 700 g
